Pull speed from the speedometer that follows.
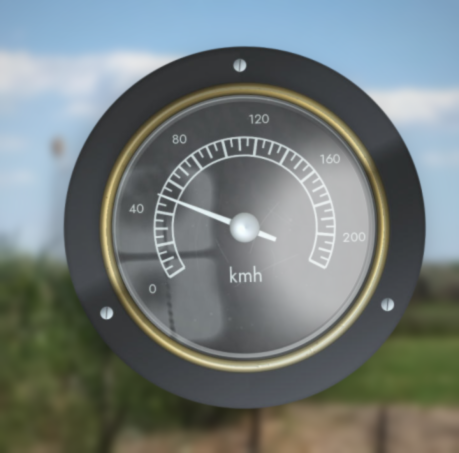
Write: 50 km/h
